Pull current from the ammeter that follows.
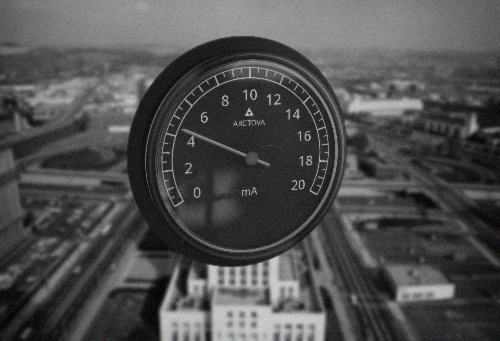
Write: 4.5 mA
